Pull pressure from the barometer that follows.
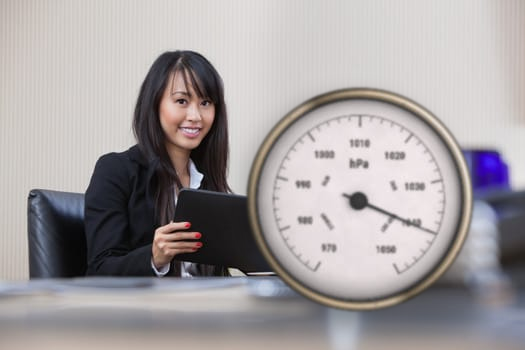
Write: 1040 hPa
